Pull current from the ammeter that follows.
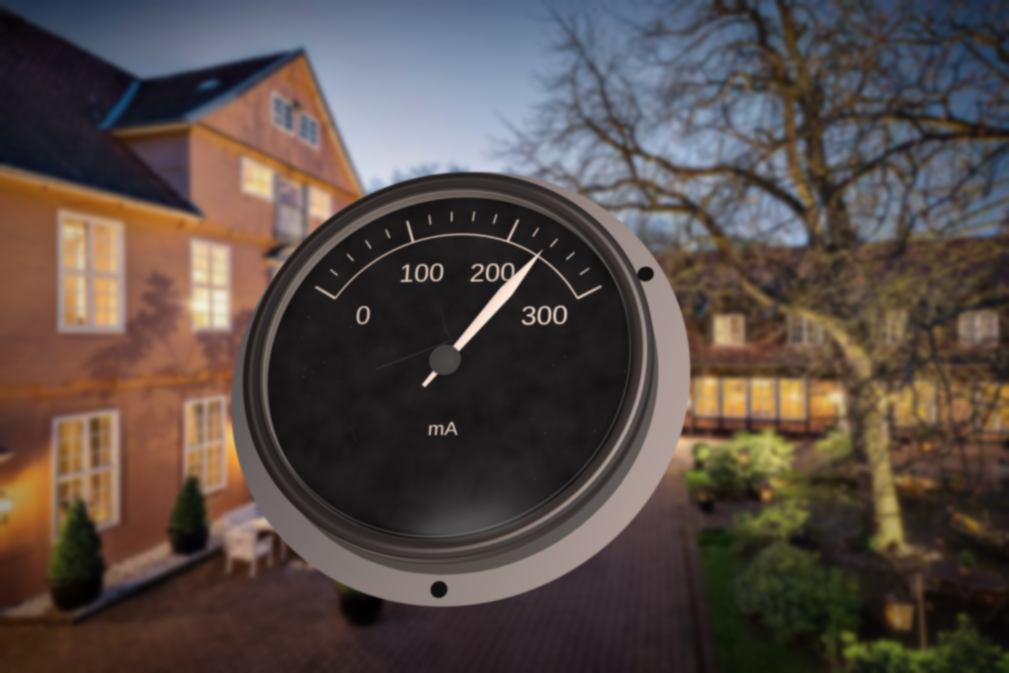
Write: 240 mA
